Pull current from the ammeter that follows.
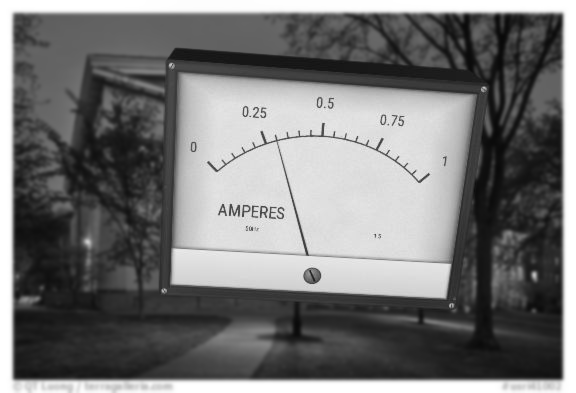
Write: 0.3 A
